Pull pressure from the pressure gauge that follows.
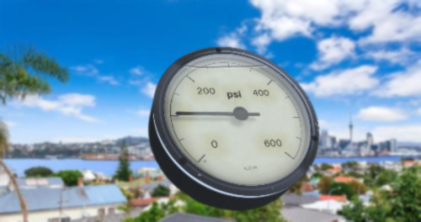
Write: 100 psi
